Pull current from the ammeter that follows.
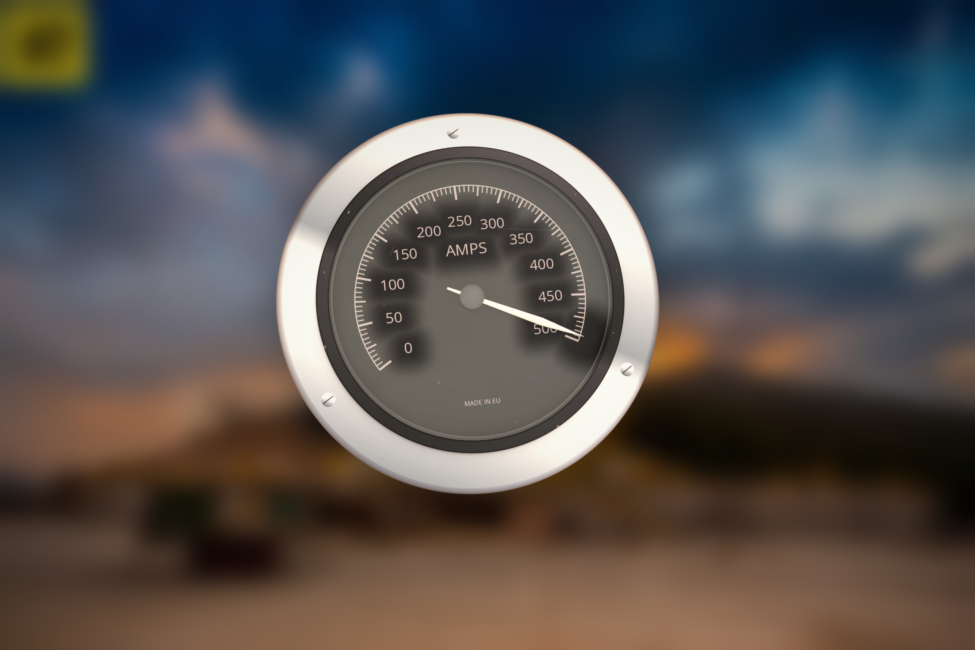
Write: 495 A
